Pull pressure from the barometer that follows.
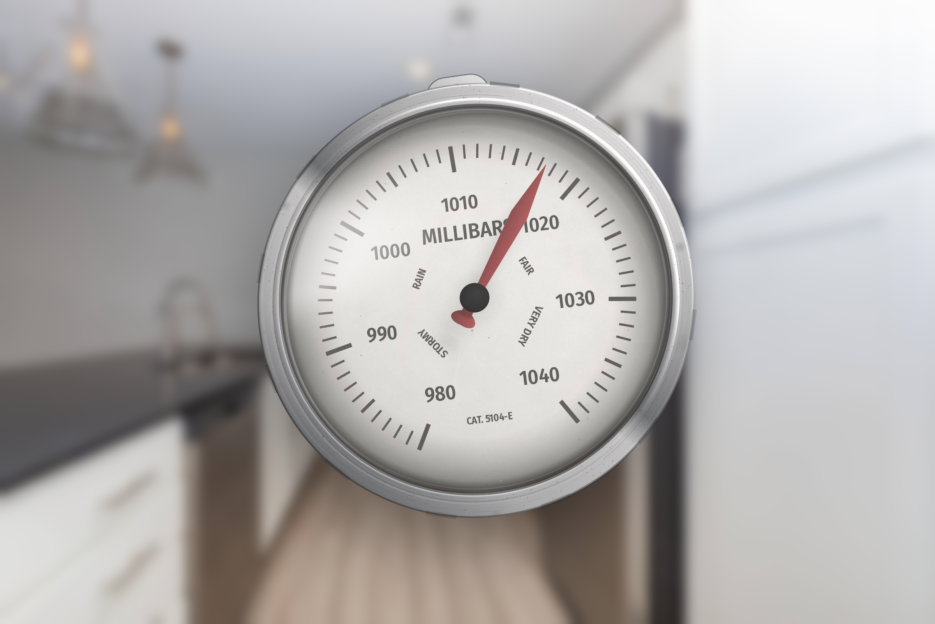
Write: 1017.5 mbar
